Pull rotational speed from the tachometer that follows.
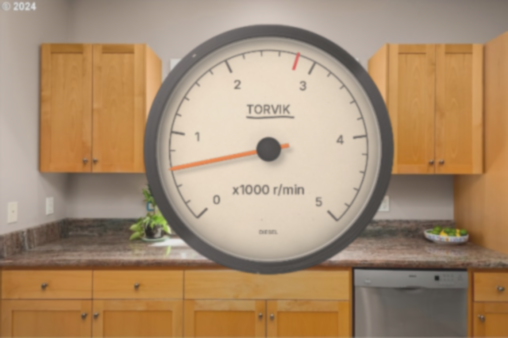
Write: 600 rpm
